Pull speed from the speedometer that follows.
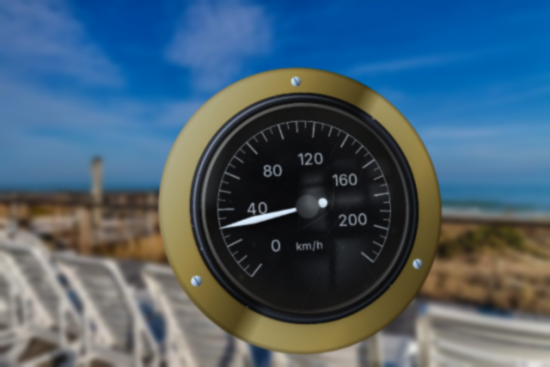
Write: 30 km/h
